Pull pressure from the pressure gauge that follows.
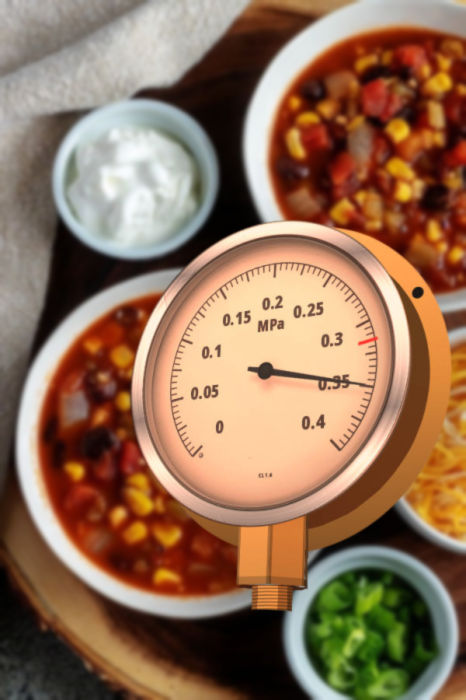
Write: 0.35 MPa
